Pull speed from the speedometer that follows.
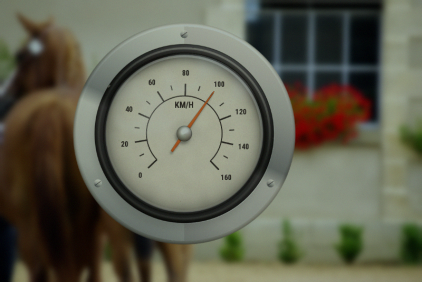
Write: 100 km/h
